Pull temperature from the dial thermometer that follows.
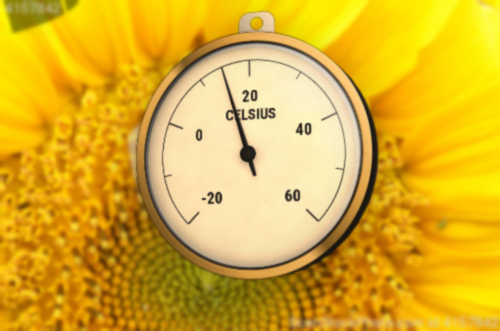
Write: 15 °C
